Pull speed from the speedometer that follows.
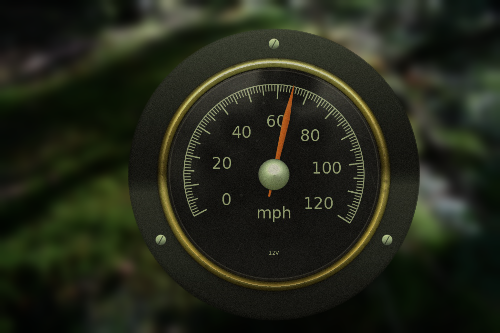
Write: 65 mph
